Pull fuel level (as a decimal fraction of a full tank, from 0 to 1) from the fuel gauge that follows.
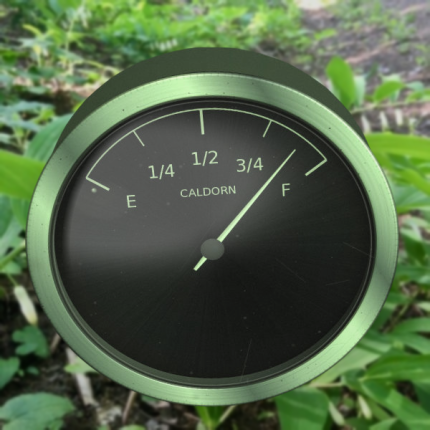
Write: 0.875
